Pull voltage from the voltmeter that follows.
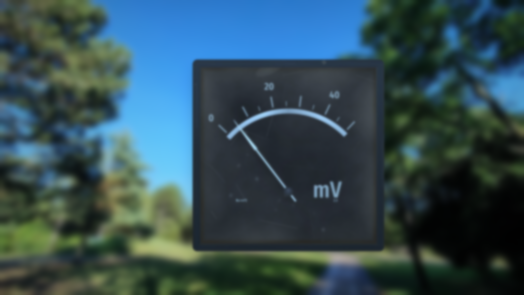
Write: 5 mV
